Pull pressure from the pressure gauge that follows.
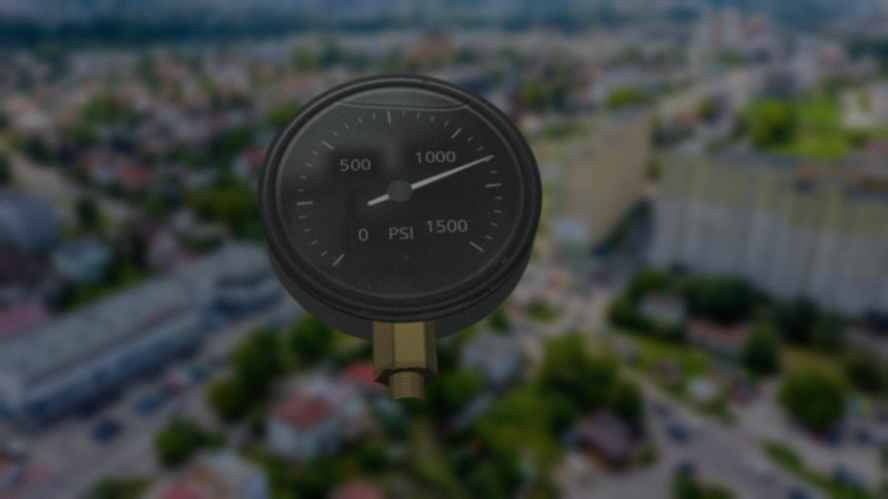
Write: 1150 psi
